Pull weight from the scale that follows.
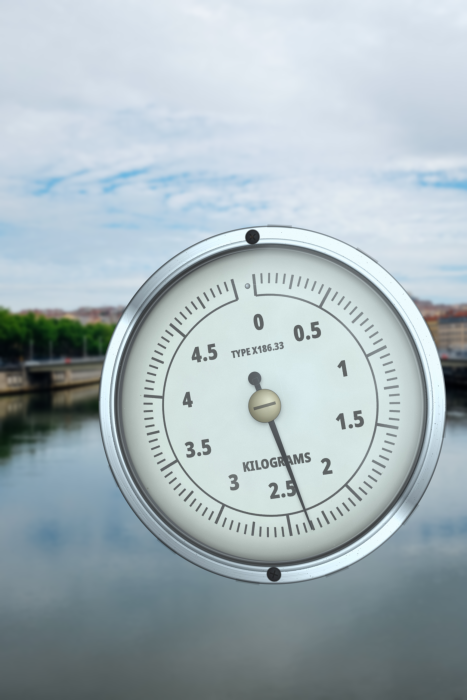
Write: 2.35 kg
